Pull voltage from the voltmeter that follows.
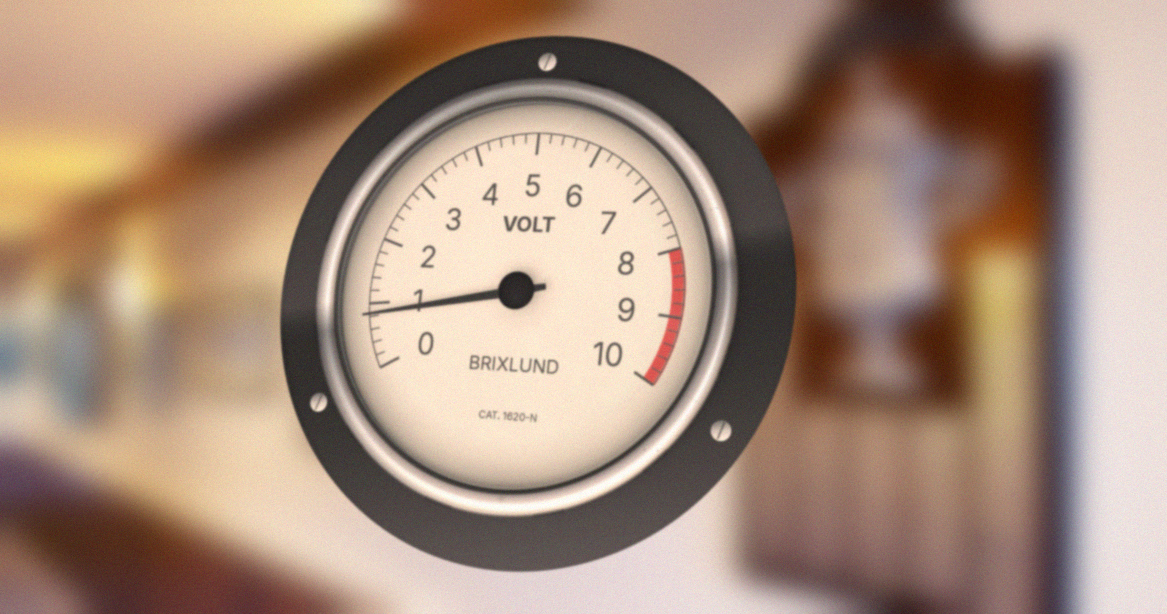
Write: 0.8 V
